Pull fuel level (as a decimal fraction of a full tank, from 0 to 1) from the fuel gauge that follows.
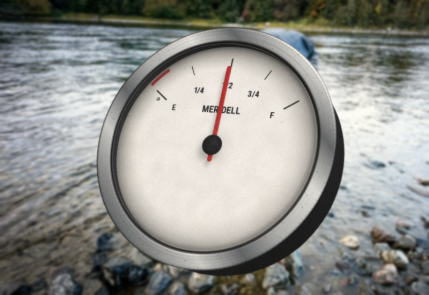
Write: 0.5
